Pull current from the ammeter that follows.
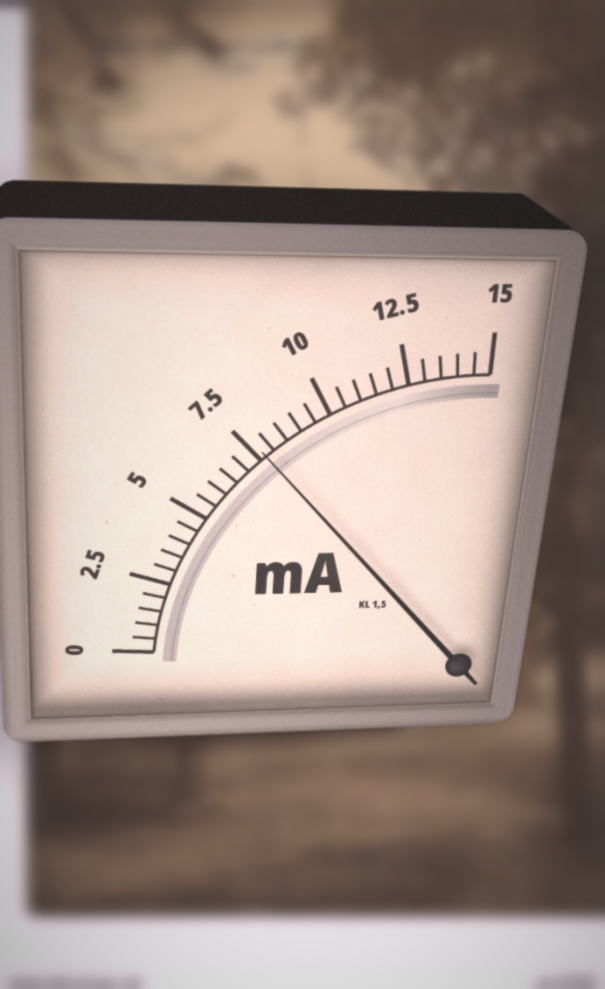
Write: 7.75 mA
